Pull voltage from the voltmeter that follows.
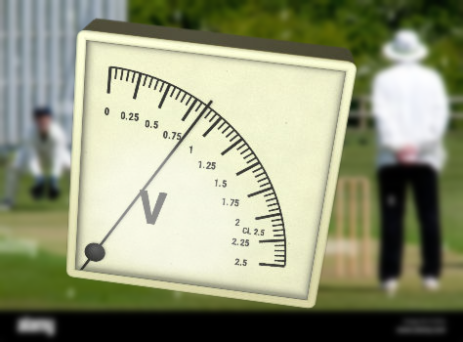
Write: 0.85 V
